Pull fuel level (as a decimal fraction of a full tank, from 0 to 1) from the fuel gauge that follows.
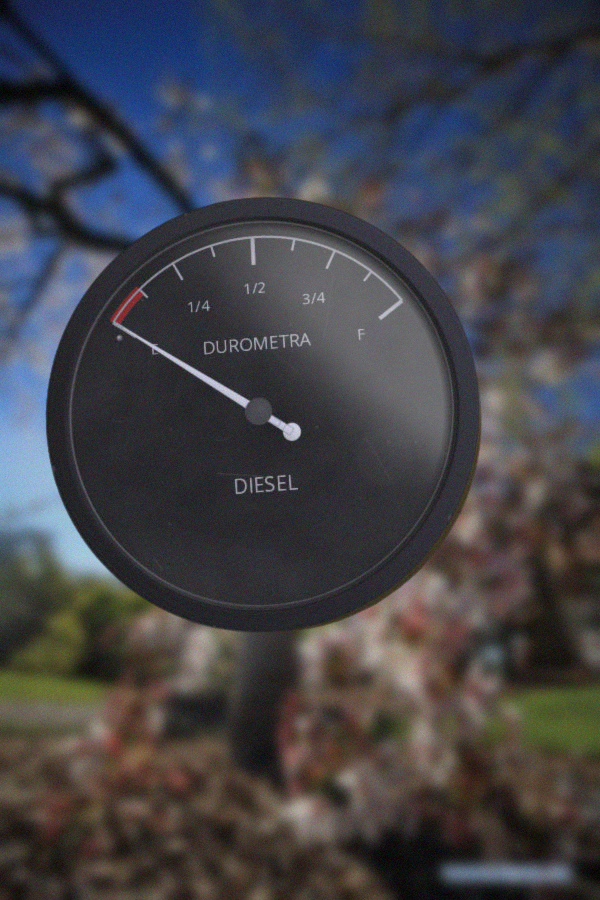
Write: 0
